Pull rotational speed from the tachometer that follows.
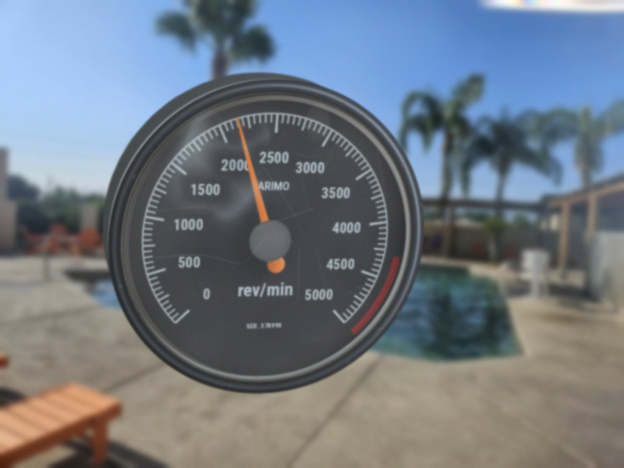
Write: 2150 rpm
